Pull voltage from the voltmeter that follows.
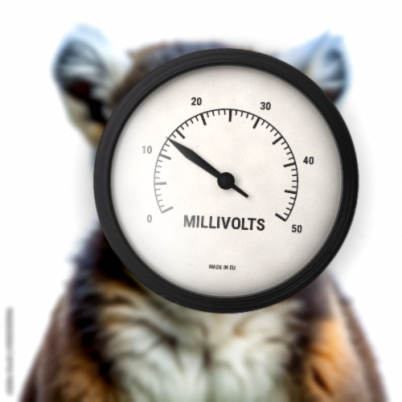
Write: 13 mV
